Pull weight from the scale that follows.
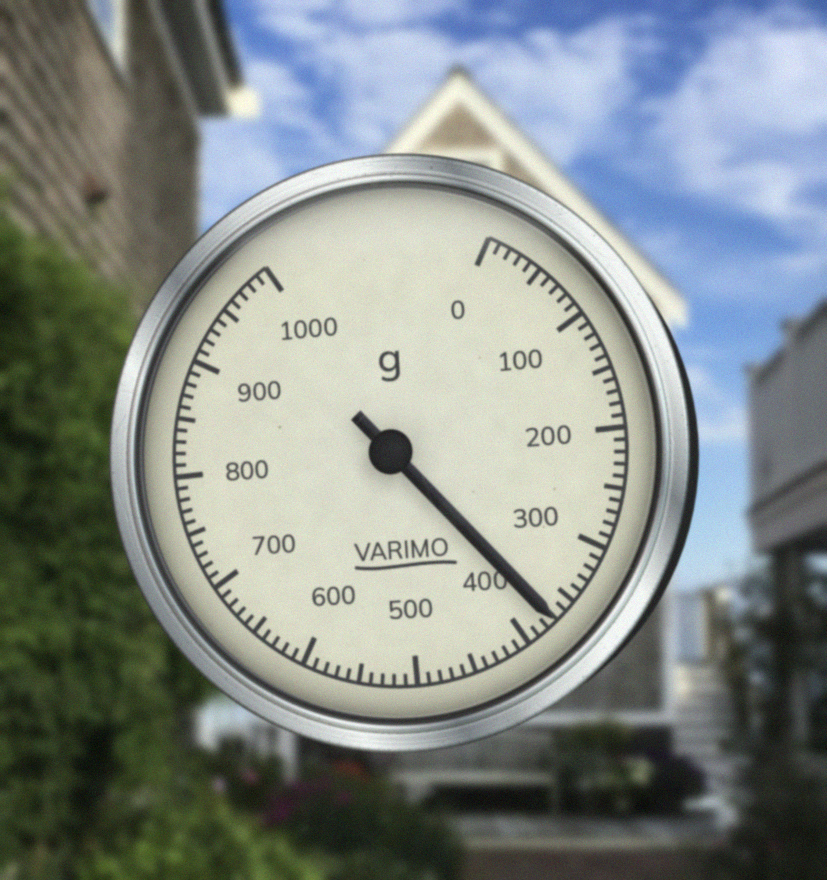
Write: 370 g
